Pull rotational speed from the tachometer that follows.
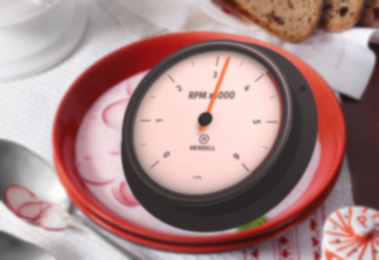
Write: 3250 rpm
